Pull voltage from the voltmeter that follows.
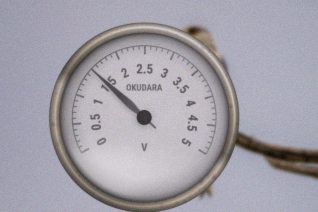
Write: 1.5 V
